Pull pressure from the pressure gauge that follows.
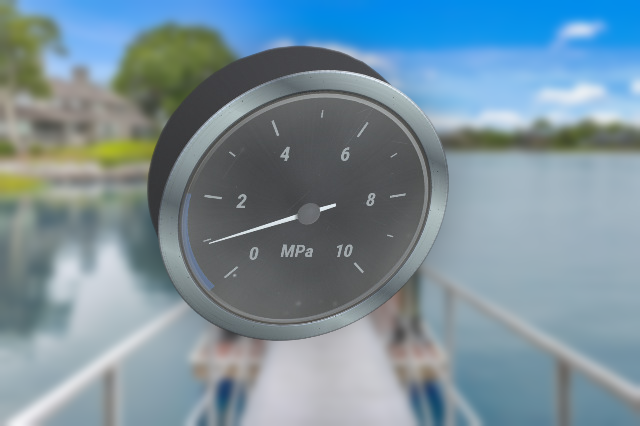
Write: 1 MPa
